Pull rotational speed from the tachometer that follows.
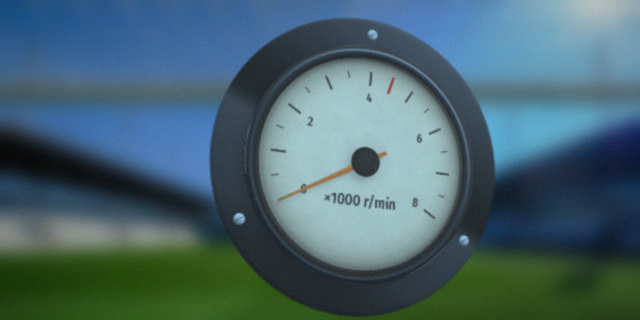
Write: 0 rpm
